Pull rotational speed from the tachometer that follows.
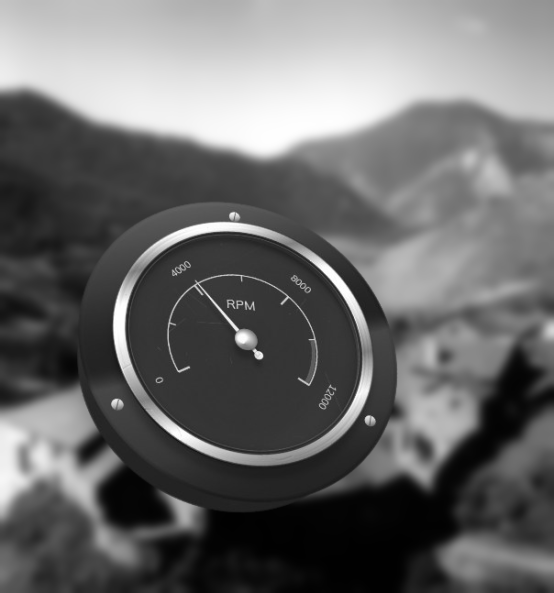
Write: 4000 rpm
